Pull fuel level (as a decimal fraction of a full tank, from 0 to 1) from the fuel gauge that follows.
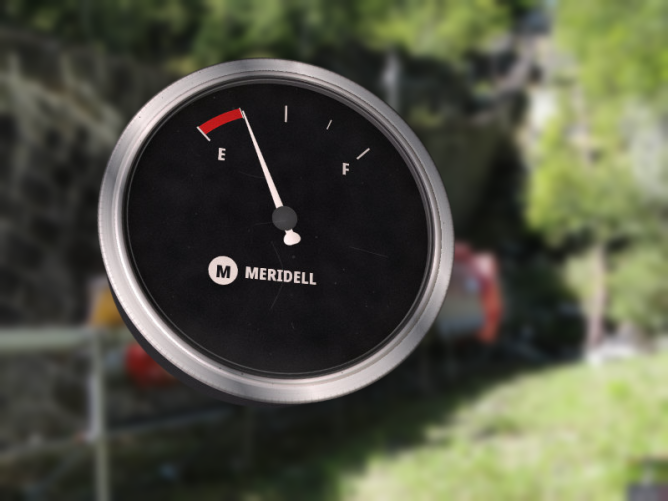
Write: 0.25
